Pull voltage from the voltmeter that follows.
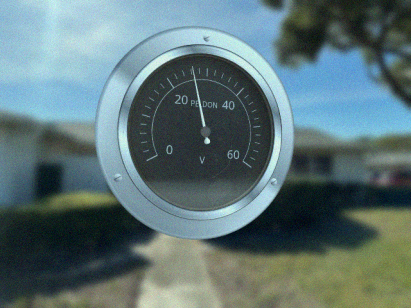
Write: 26 V
